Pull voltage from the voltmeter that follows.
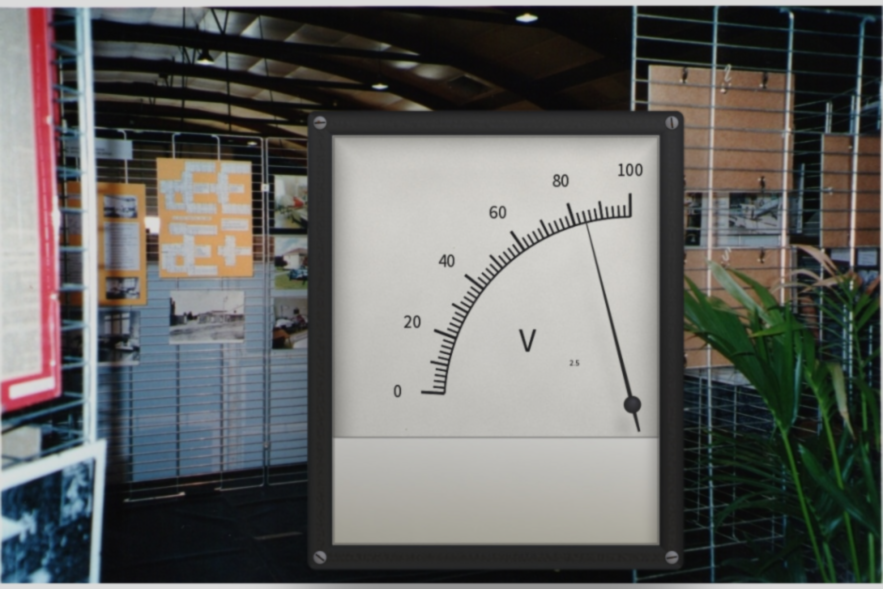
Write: 84 V
